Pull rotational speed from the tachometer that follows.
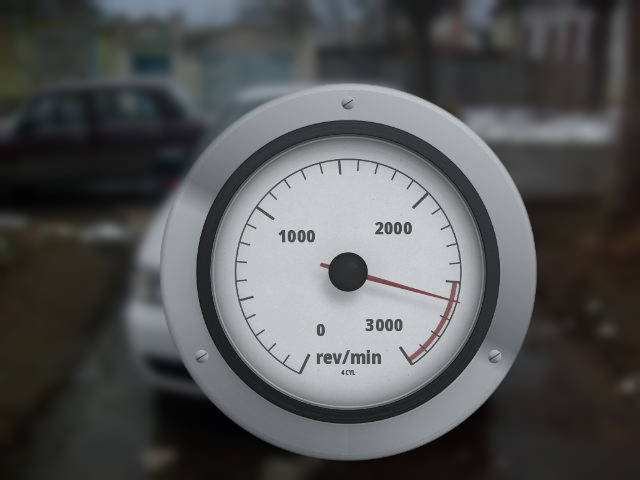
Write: 2600 rpm
